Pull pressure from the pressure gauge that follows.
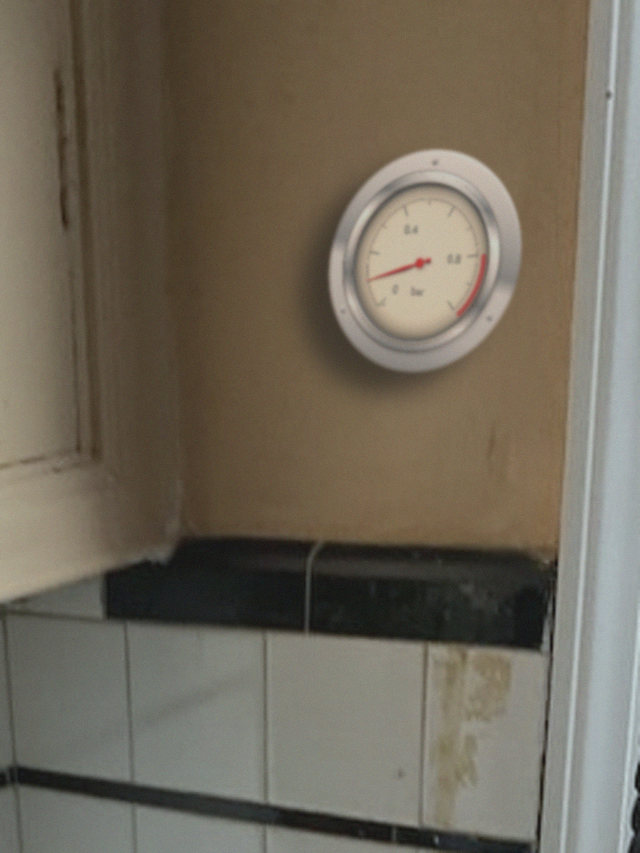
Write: 0.1 bar
